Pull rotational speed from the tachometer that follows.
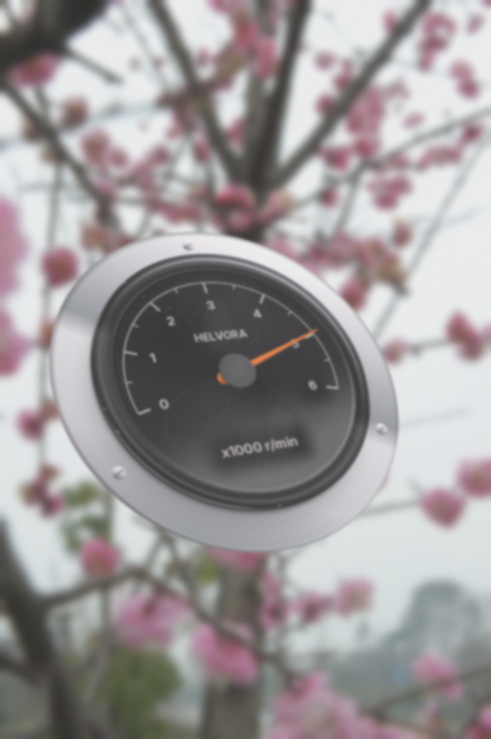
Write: 5000 rpm
